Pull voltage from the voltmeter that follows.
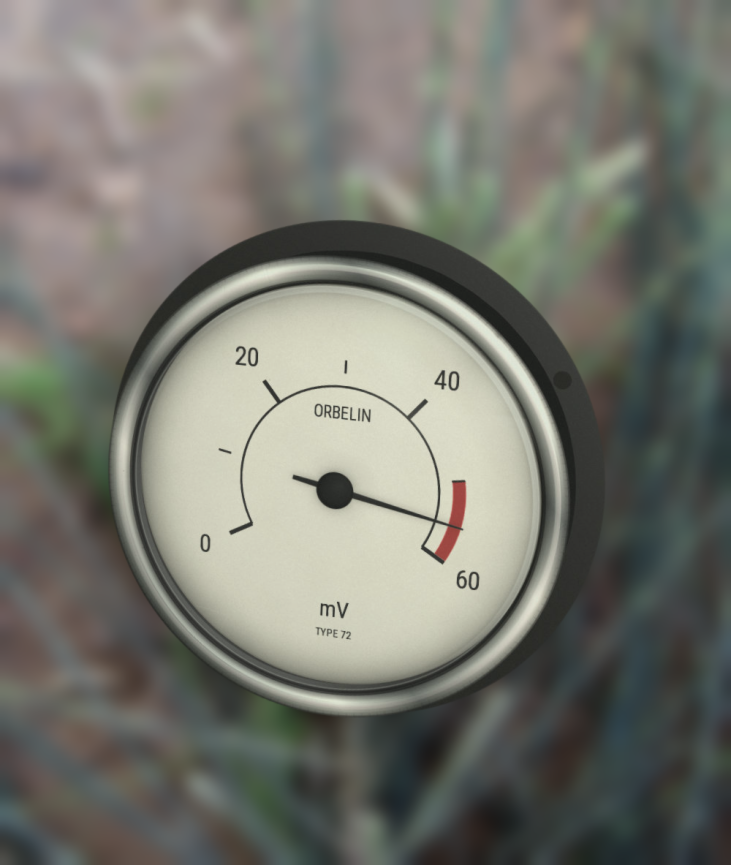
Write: 55 mV
